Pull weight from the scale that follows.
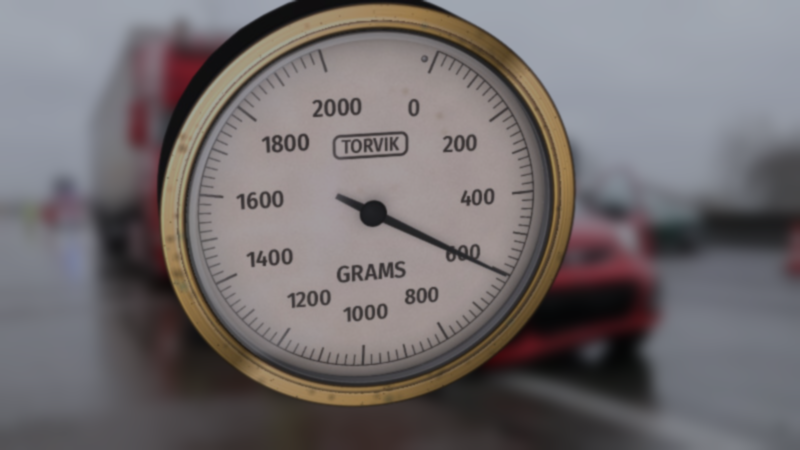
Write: 600 g
